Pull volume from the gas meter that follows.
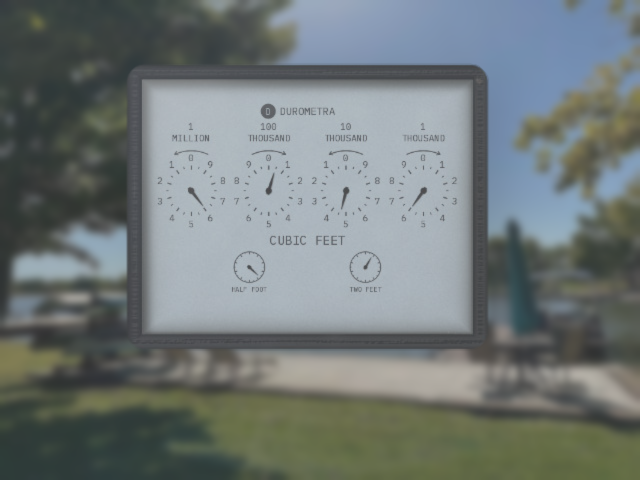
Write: 604600 ft³
